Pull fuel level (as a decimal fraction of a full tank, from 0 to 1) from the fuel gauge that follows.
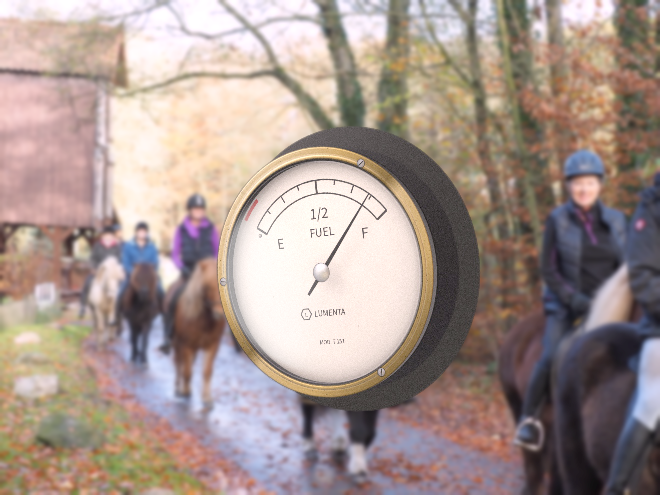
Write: 0.875
